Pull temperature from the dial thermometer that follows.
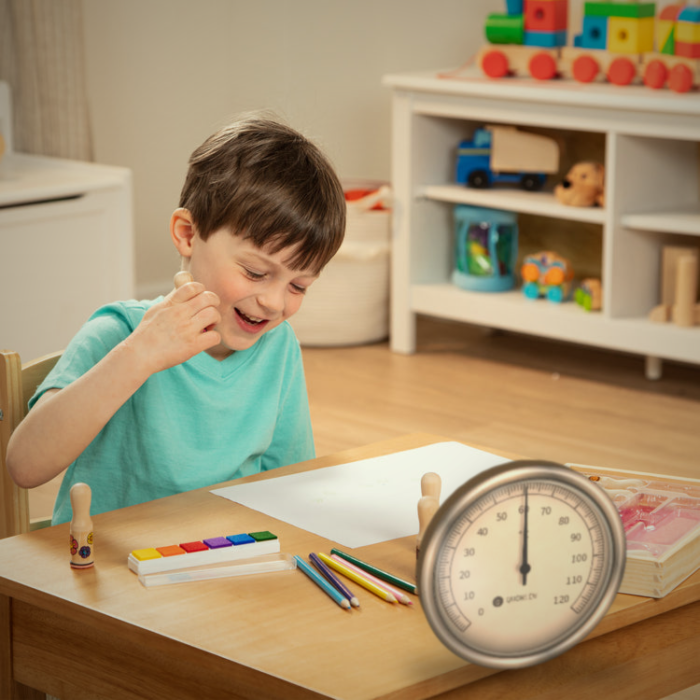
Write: 60 °C
